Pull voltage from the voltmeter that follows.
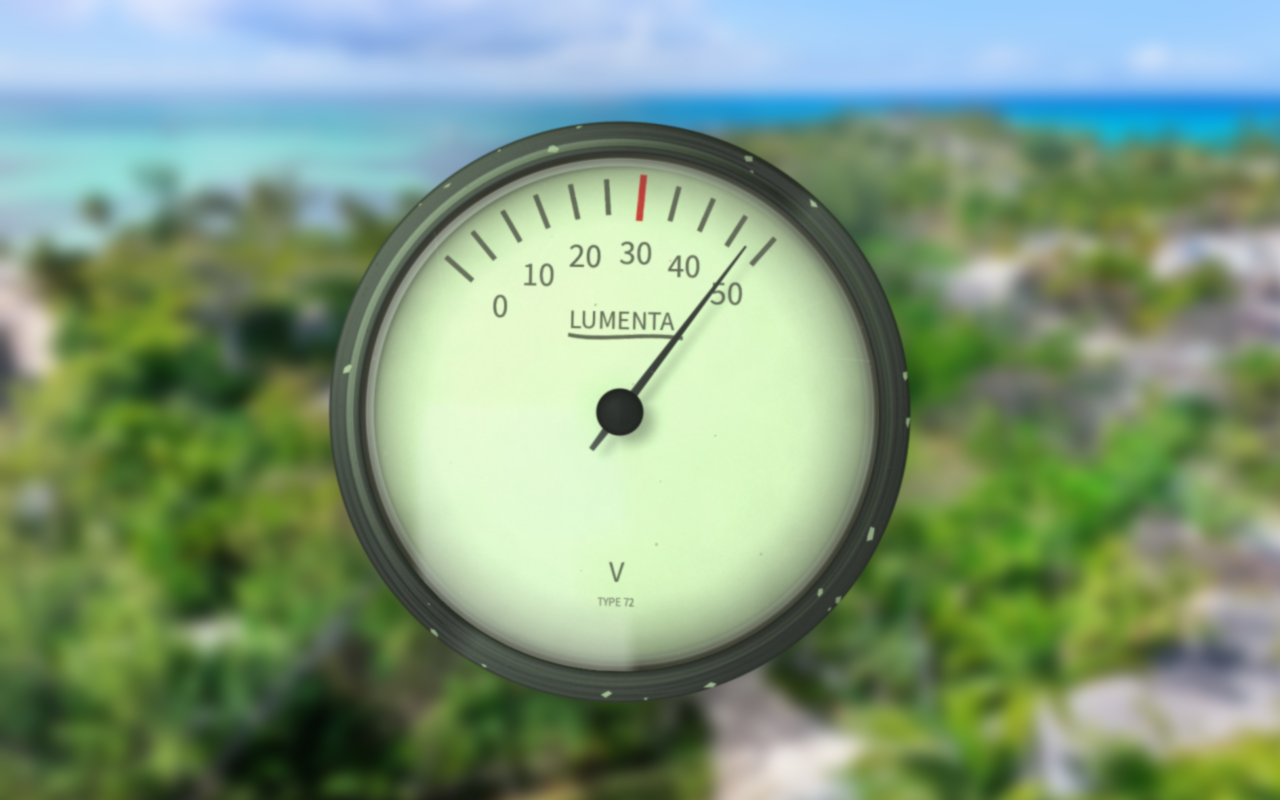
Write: 47.5 V
